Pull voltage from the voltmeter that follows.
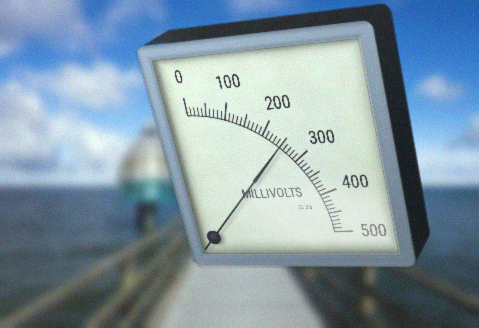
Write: 250 mV
